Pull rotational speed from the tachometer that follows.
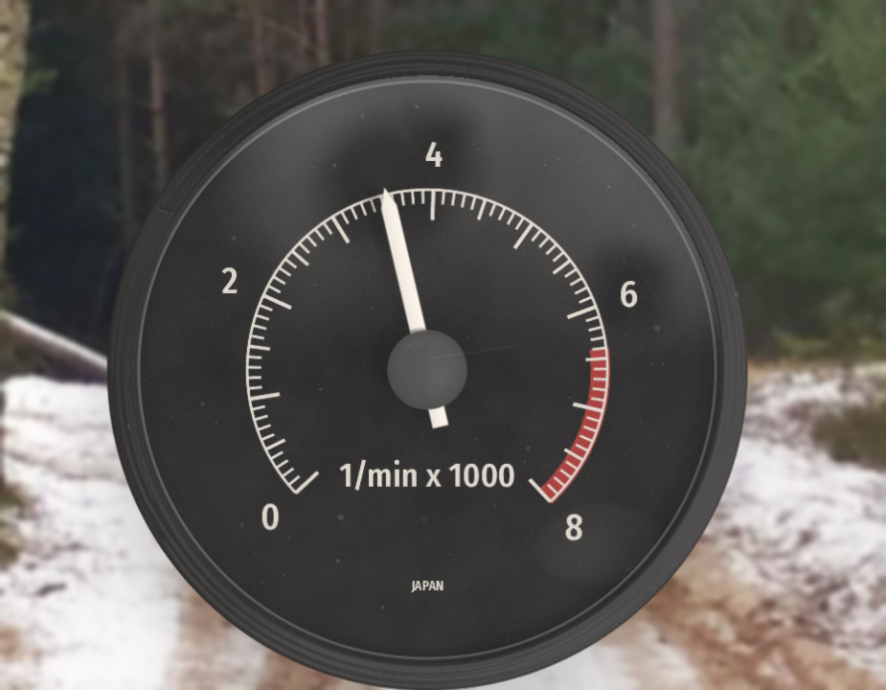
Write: 3550 rpm
